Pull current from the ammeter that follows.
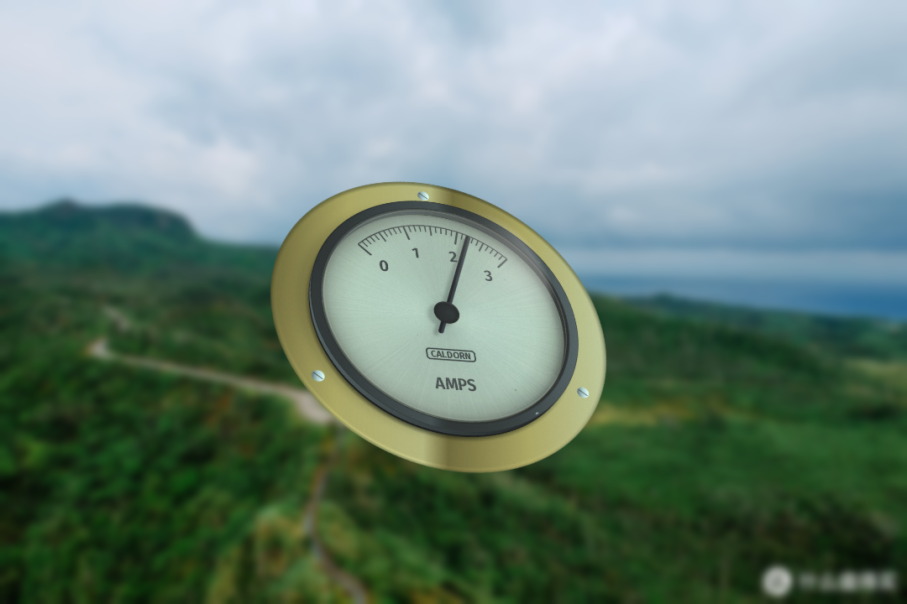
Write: 2.2 A
